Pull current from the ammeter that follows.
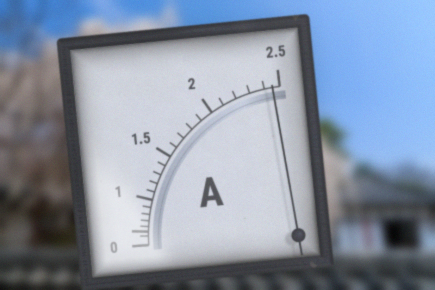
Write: 2.45 A
